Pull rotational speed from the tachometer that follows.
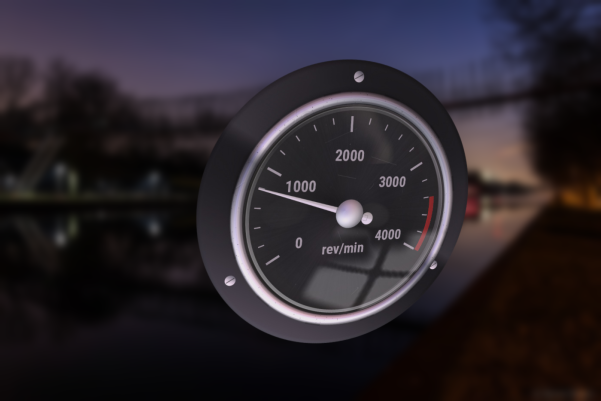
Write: 800 rpm
